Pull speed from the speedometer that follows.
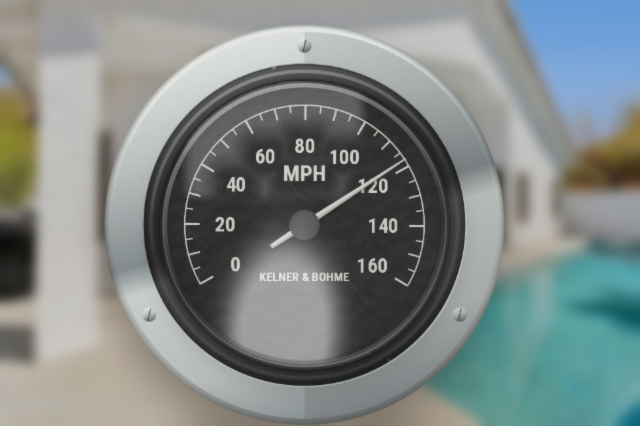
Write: 117.5 mph
